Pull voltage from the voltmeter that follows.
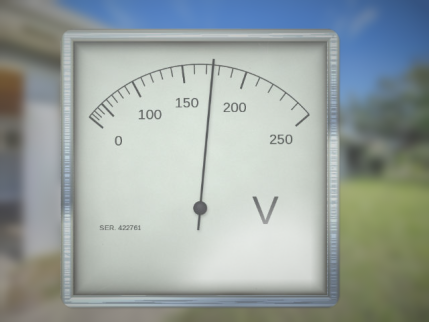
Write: 175 V
